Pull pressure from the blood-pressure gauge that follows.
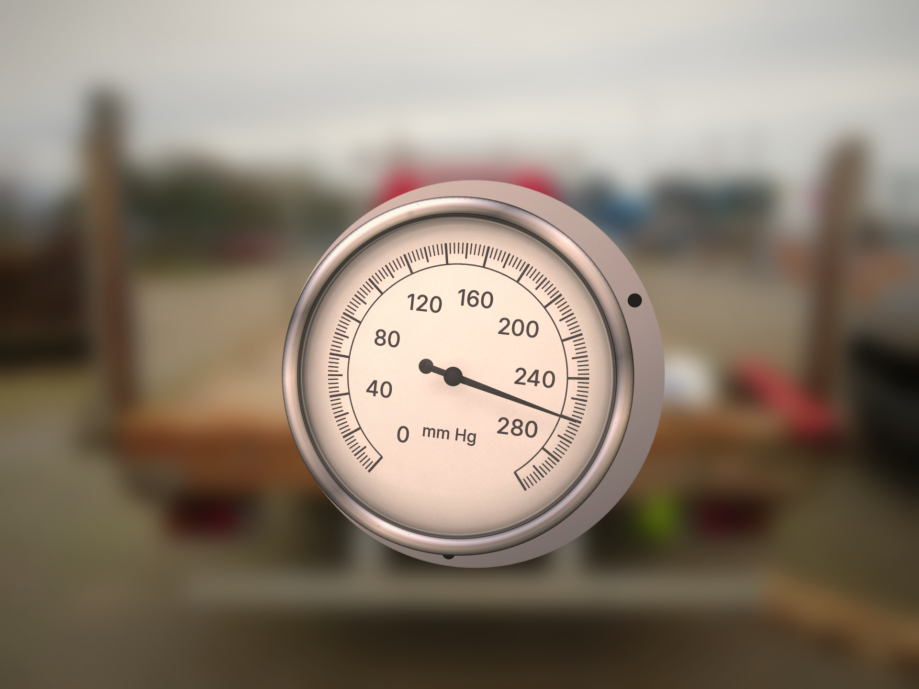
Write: 260 mmHg
